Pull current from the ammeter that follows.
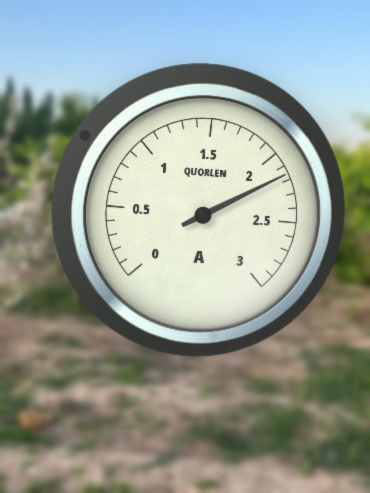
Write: 2.15 A
